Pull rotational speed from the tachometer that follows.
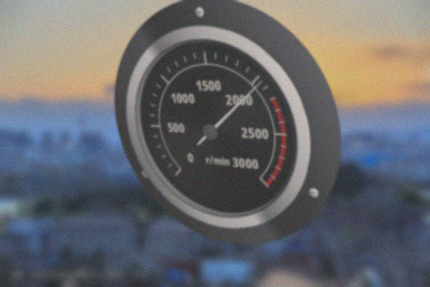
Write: 2050 rpm
